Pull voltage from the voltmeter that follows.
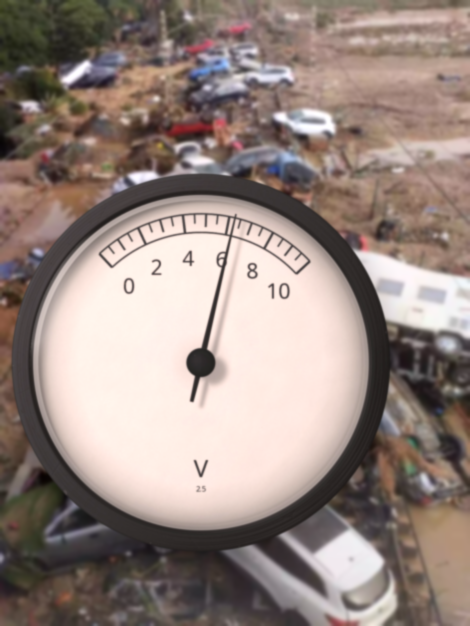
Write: 6.25 V
